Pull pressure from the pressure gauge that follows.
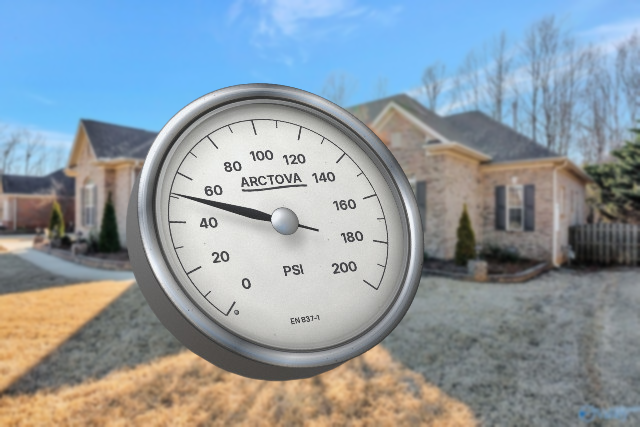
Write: 50 psi
